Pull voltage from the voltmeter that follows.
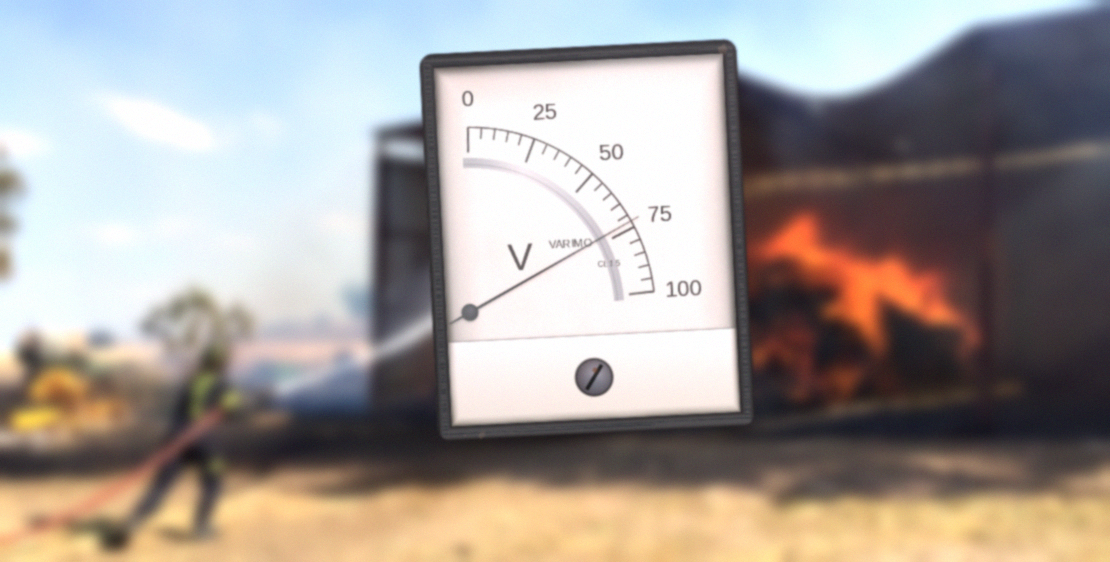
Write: 72.5 V
